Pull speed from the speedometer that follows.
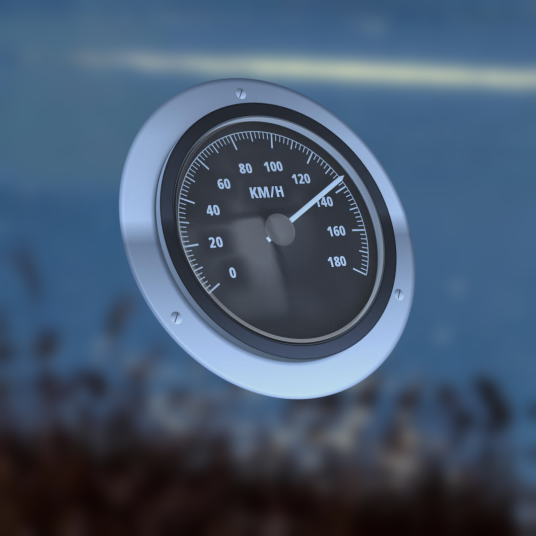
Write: 136 km/h
